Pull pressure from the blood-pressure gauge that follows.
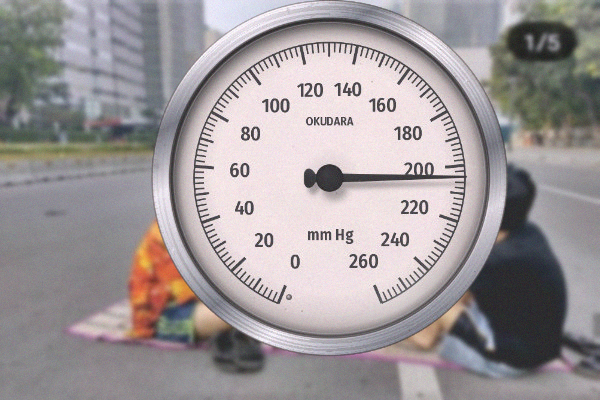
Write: 204 mmHg
